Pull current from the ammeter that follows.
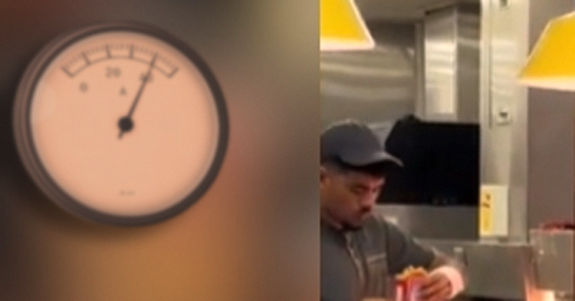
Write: 40 A
